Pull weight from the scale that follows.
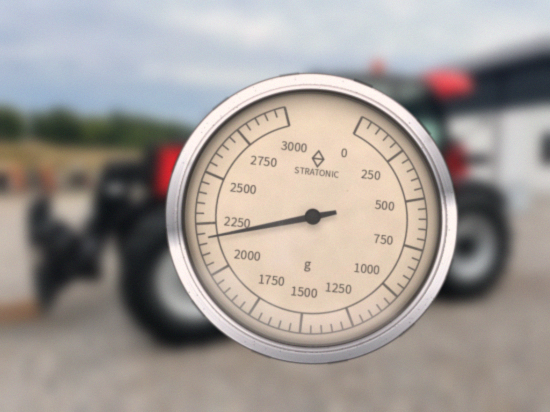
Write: 2175 g
